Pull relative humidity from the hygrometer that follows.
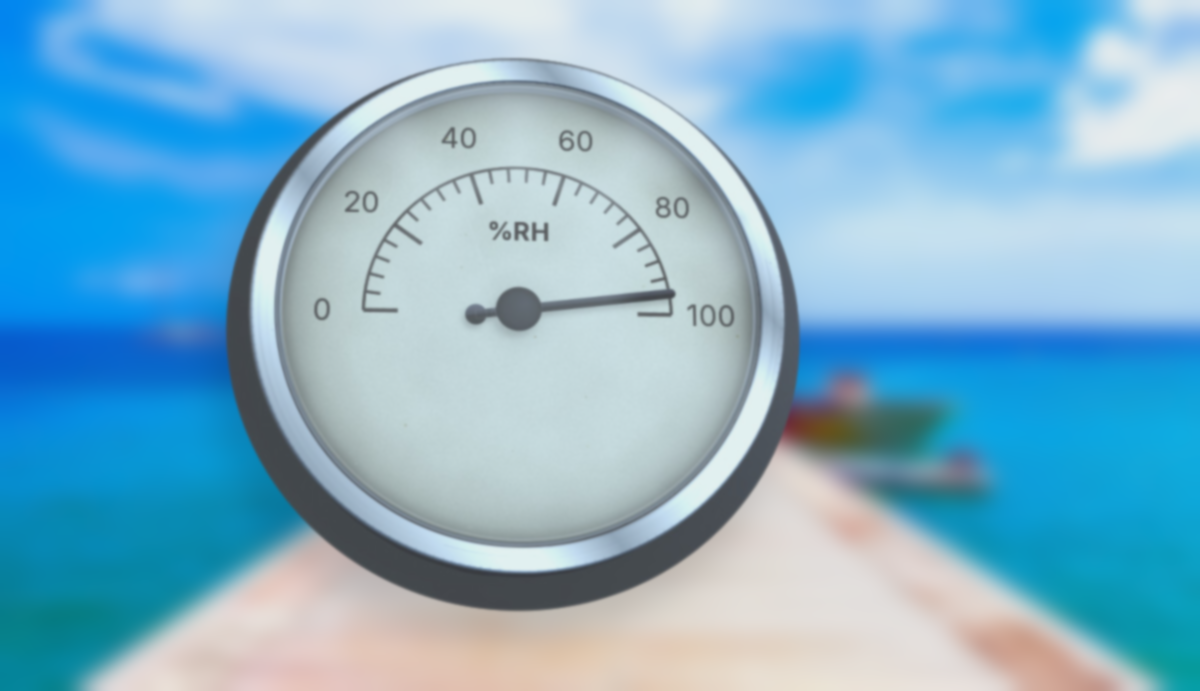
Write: 96 %
